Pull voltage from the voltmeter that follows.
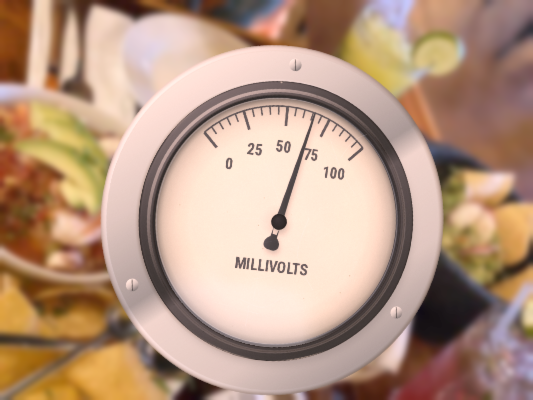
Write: 65 mV
